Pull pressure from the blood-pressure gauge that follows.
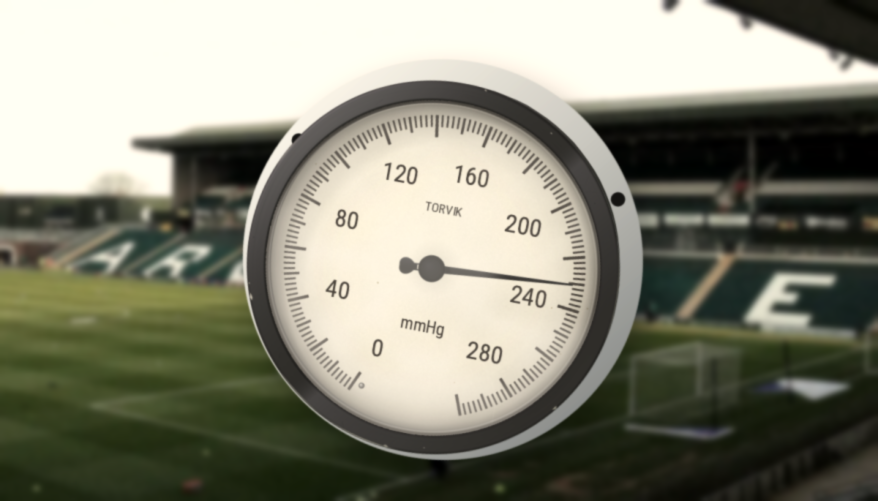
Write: 230 mmHg
